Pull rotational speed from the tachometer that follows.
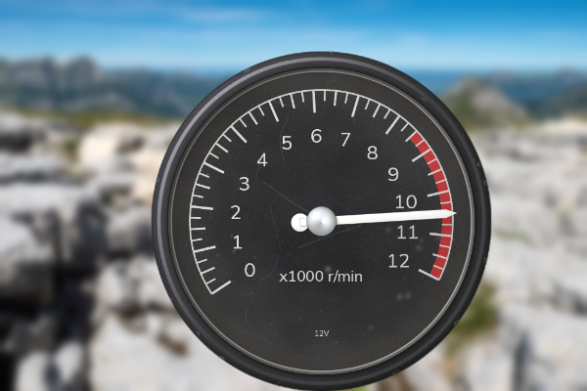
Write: 10500 rpm
